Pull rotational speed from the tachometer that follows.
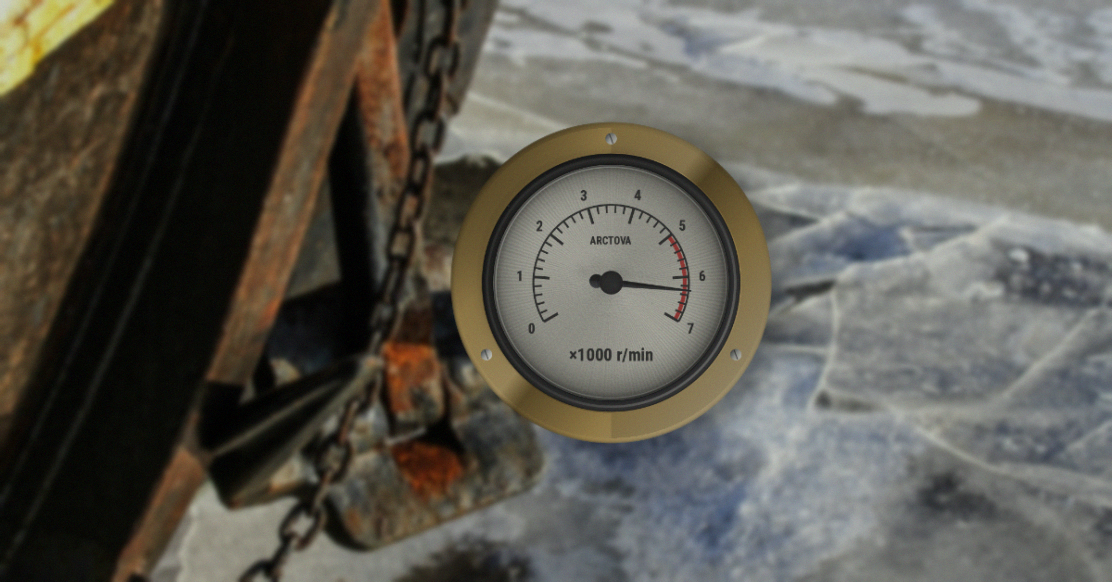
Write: 6300 rpm
